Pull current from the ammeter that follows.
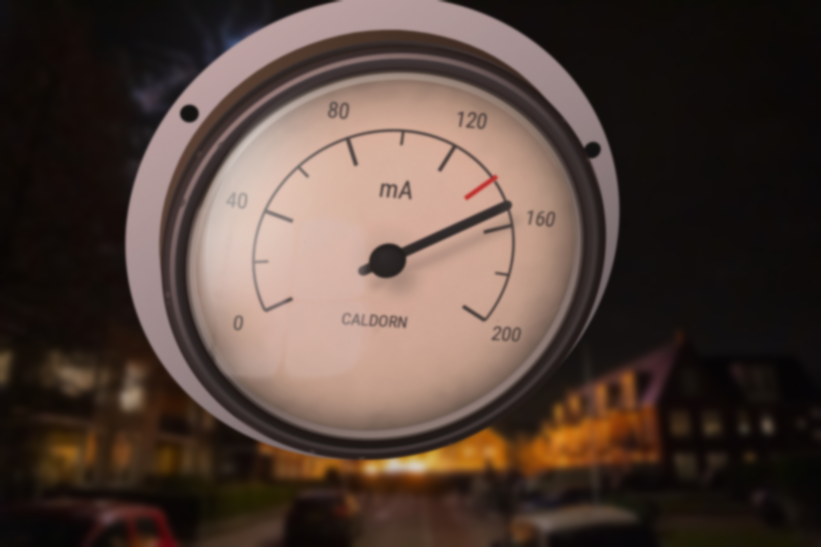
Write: 150 mA
